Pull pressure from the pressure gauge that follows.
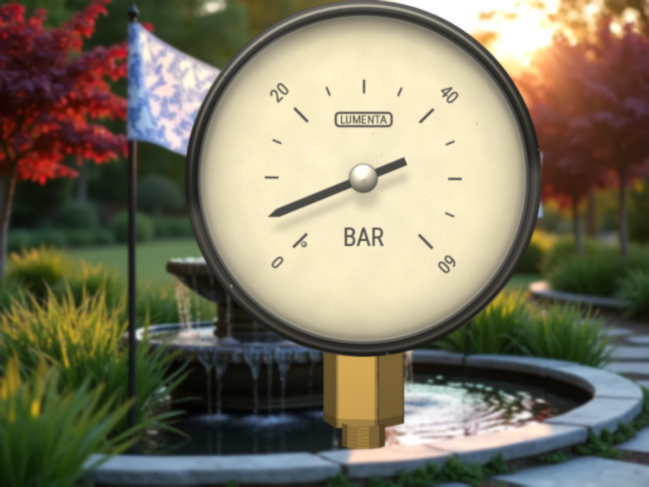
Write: 5 bar
